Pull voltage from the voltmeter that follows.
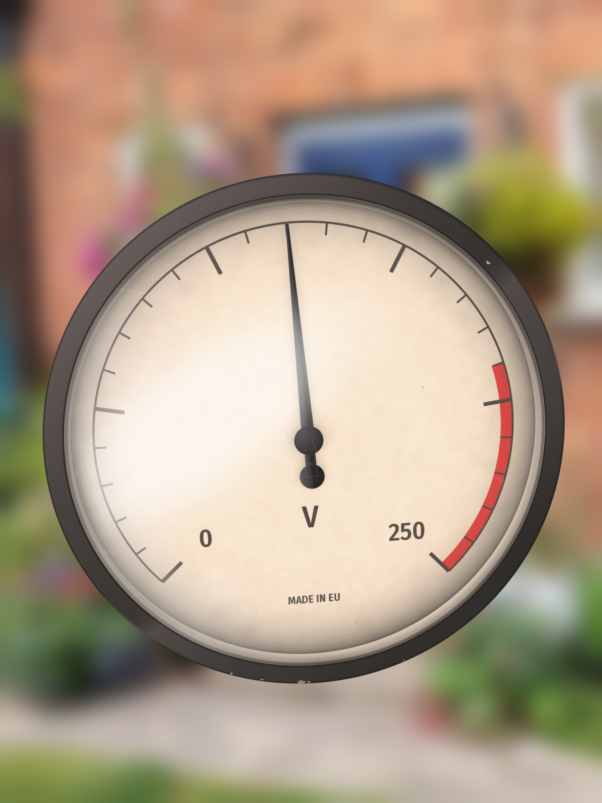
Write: 120 V
